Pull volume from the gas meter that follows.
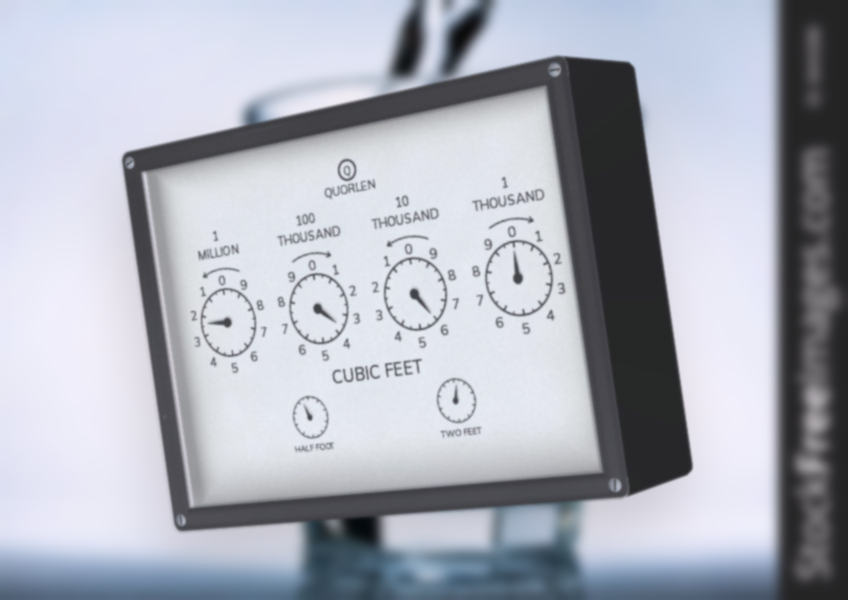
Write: 236000 ft³
